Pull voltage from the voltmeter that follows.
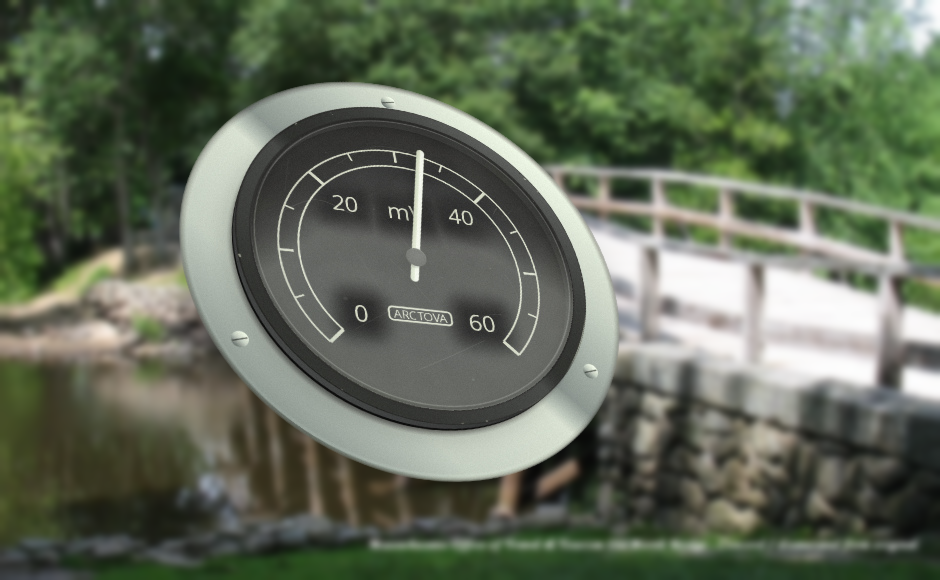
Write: 32.5 mV
